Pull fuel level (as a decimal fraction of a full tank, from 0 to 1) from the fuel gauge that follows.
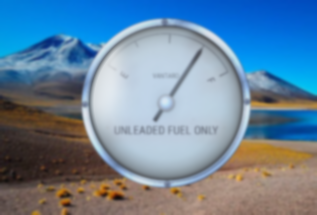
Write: 0.75
